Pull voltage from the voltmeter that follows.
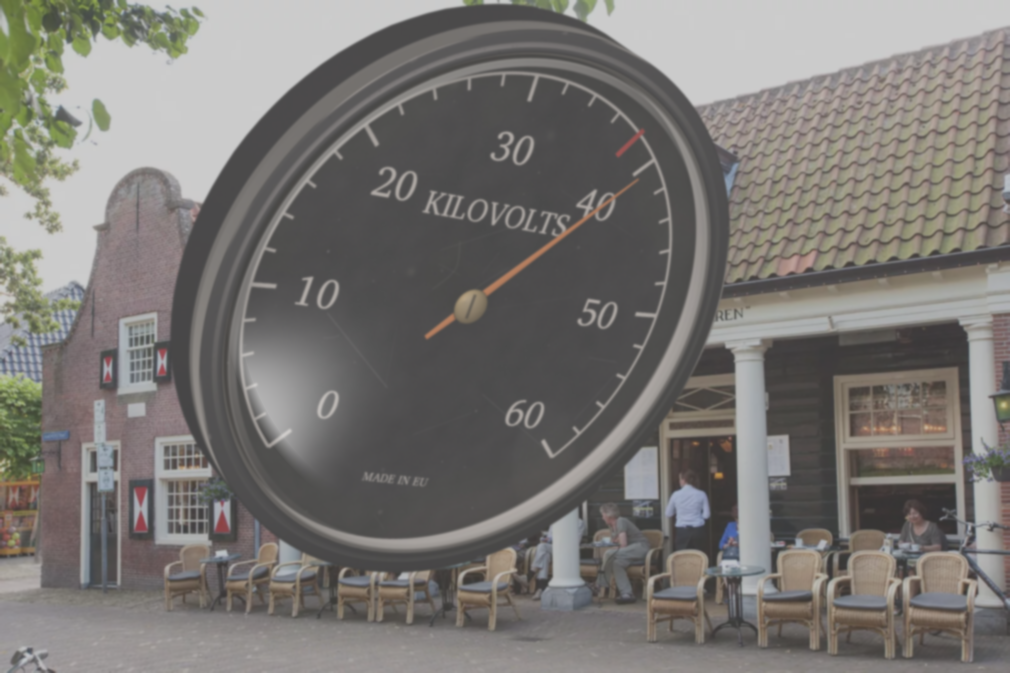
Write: 40 kV
